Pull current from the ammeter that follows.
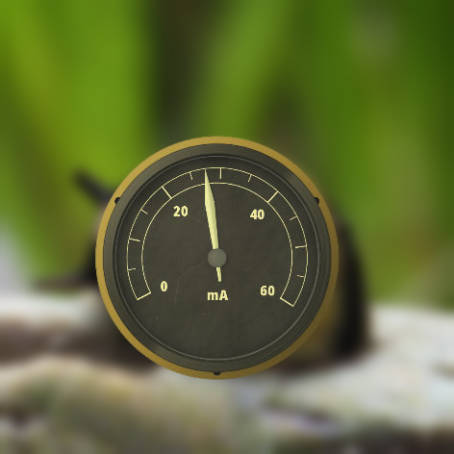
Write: 27.5 mA
